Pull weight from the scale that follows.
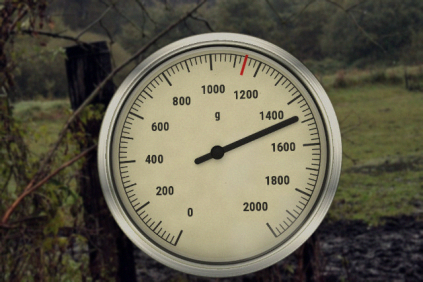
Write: 1480 g
